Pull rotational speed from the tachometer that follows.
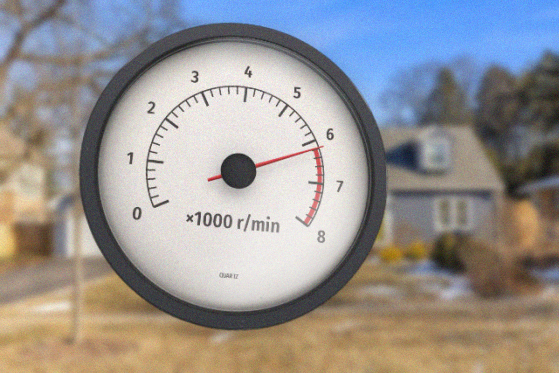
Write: 6200 rpm
